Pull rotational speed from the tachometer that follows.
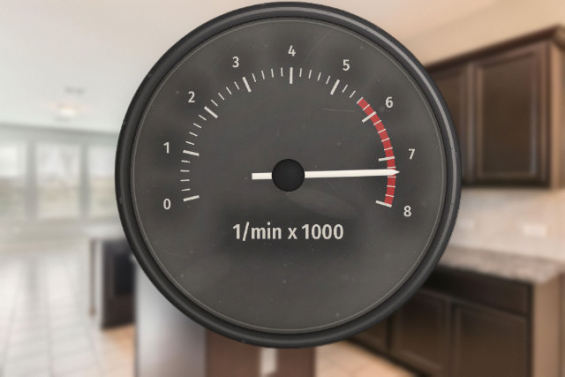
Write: 7300 rpm
